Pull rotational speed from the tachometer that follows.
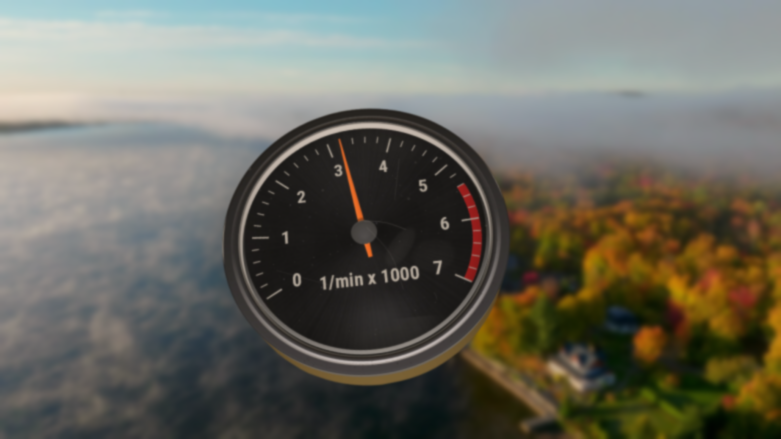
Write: 3200 rpm
